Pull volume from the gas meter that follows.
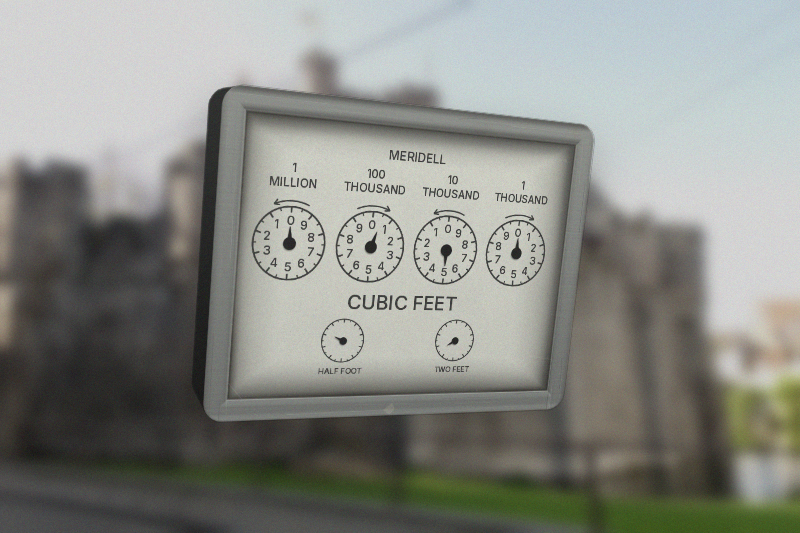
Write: 5000 ft³
